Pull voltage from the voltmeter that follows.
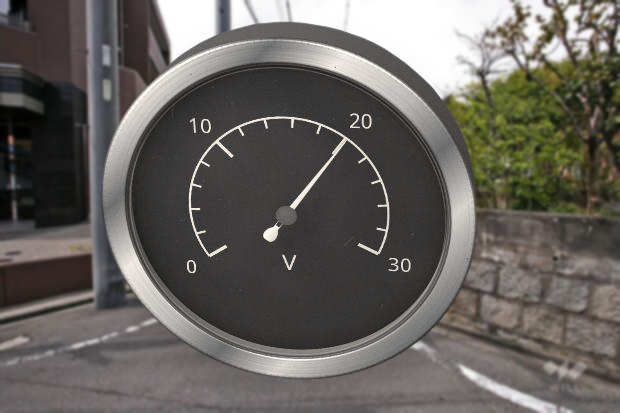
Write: 20 V
